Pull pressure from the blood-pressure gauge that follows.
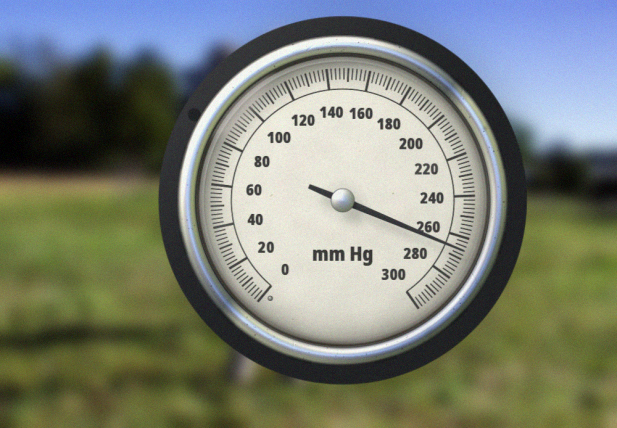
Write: 266 mmHg
